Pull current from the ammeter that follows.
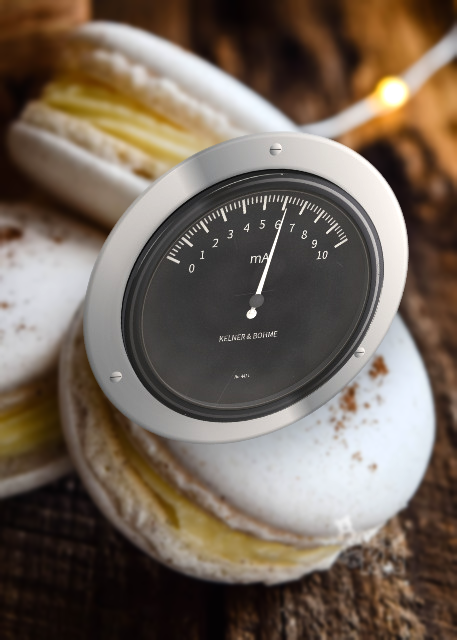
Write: 6 mA
